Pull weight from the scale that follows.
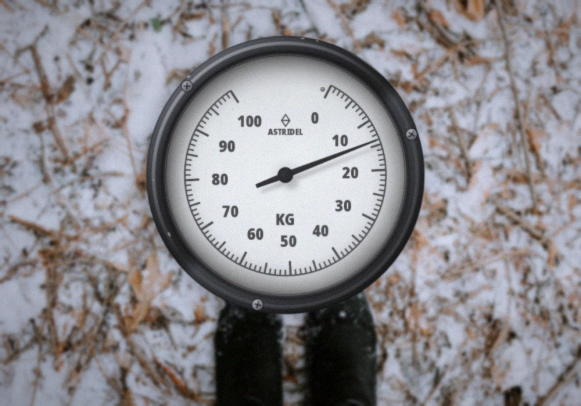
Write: 14 kg
